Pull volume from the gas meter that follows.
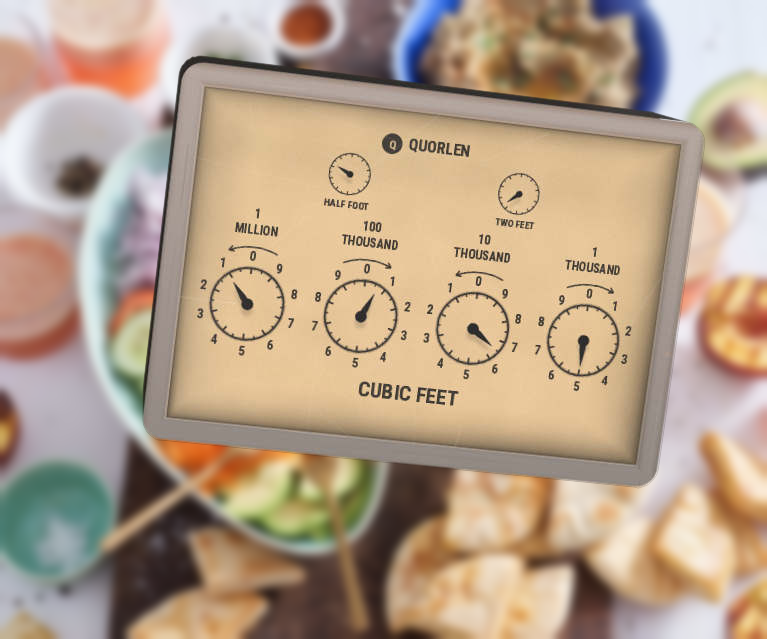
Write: 106500 ft³
